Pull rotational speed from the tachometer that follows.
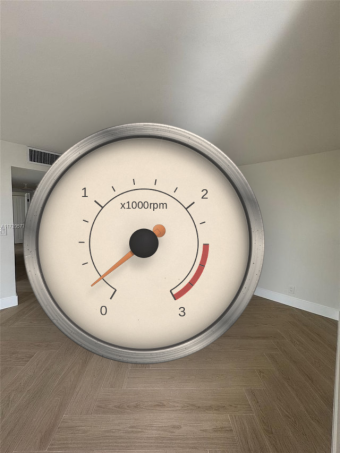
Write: 200 rpm
